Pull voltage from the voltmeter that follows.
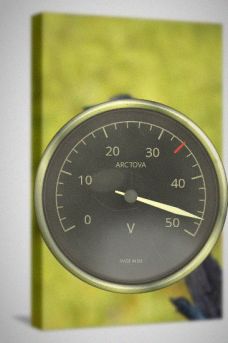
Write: 47 V
